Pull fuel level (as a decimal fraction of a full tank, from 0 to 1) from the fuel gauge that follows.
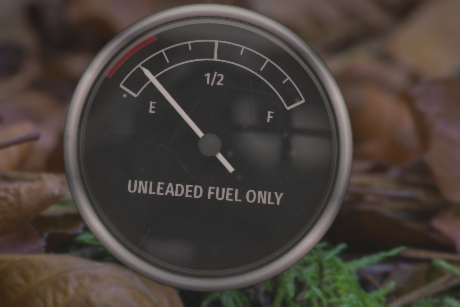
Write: 0.125
